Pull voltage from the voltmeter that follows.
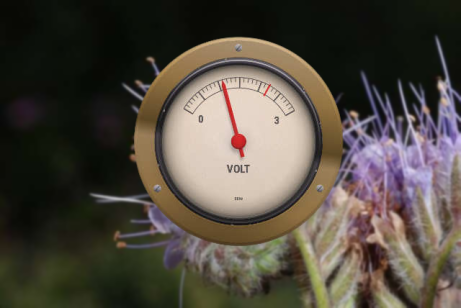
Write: 1.1 V
